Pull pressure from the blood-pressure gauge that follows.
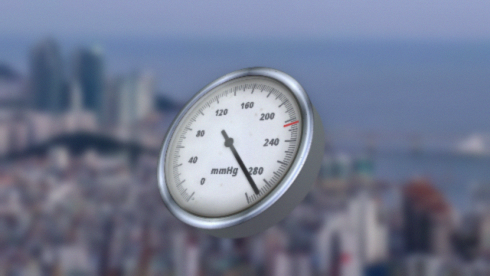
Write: 290 mmHg
